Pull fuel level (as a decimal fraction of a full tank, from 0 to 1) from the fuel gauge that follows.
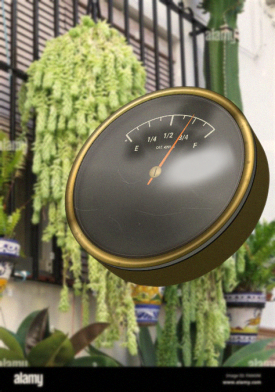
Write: 0.75
